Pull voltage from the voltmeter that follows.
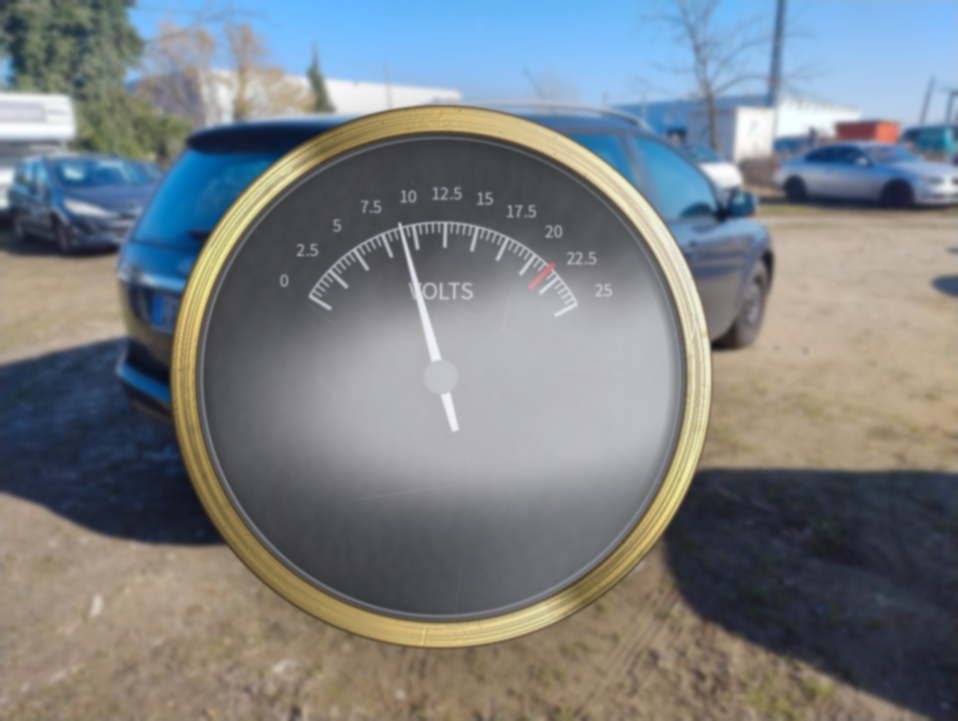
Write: 9 V
